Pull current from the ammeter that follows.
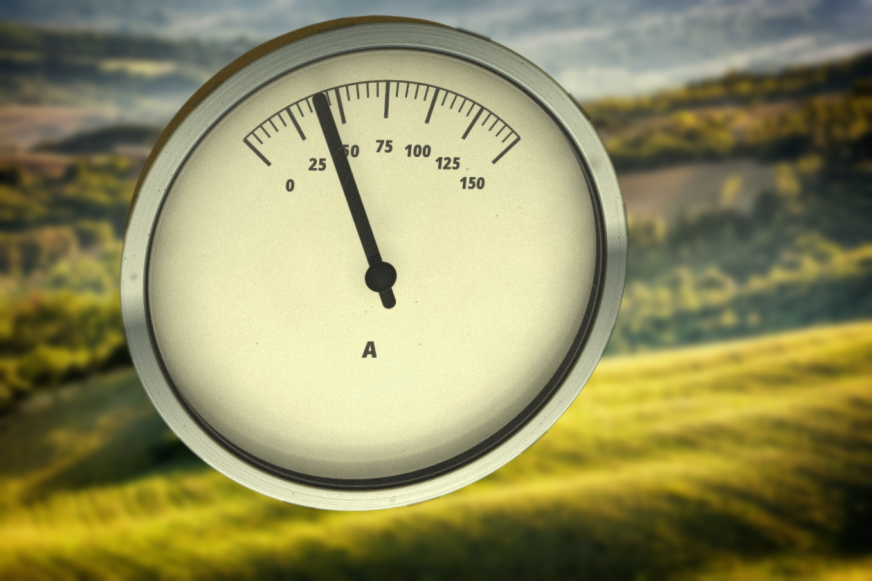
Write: 40 A
